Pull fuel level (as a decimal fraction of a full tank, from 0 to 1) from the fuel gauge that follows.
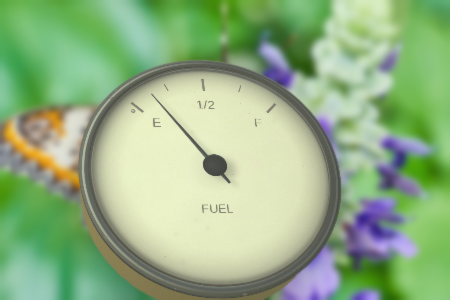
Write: 0.125
